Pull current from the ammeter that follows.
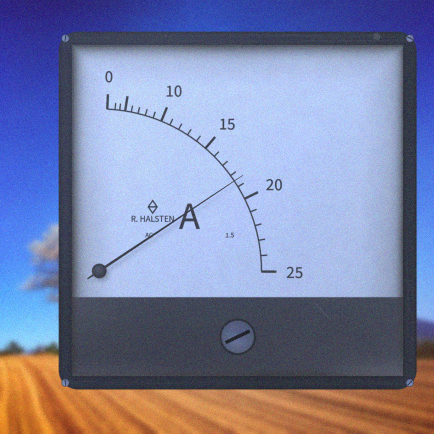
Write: 18.5 A
